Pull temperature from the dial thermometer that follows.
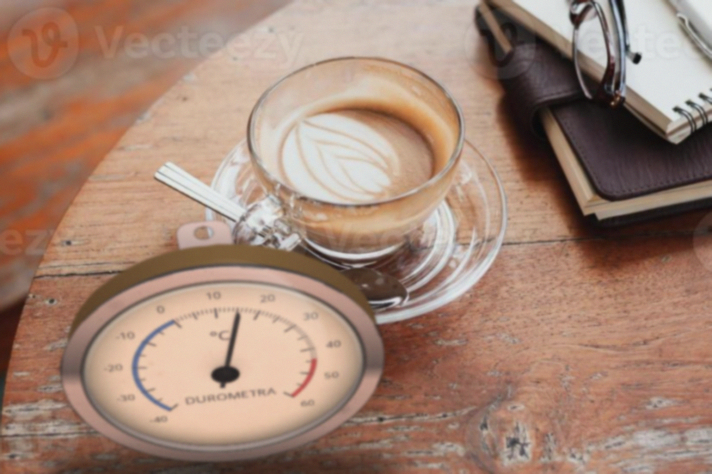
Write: 15 °C
